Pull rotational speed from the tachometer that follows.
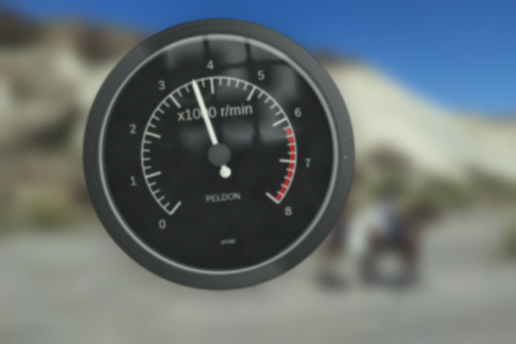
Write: 3600 rpm
